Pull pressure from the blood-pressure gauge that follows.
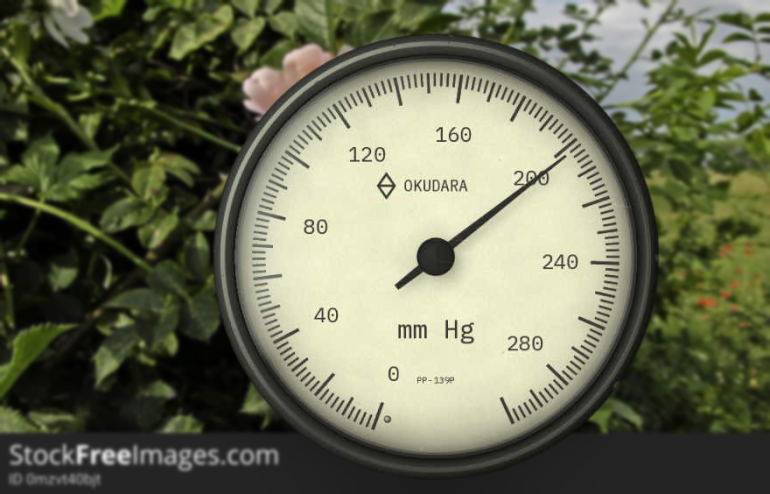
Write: 202 mmHg
